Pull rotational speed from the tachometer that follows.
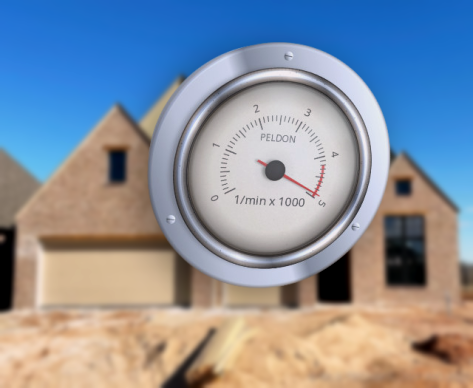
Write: 4900 rpm
